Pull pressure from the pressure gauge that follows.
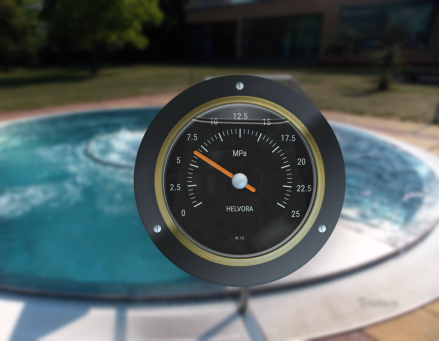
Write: 6.5 MPa
